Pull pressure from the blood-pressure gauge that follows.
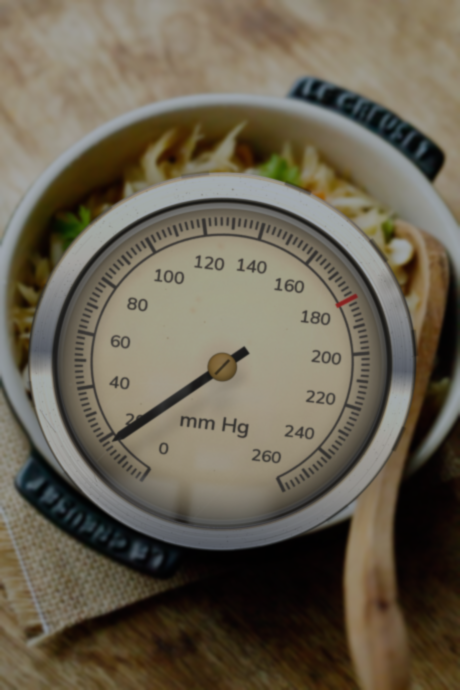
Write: 18 mmHg
